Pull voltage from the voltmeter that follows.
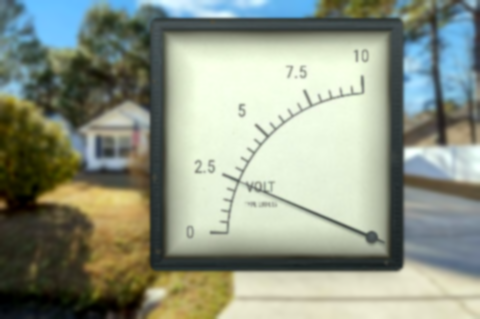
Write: 2.5 V
